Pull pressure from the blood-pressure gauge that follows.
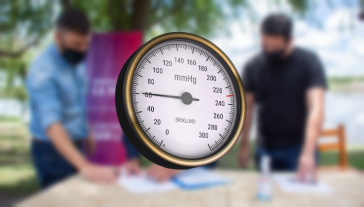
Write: 60 mmHg
